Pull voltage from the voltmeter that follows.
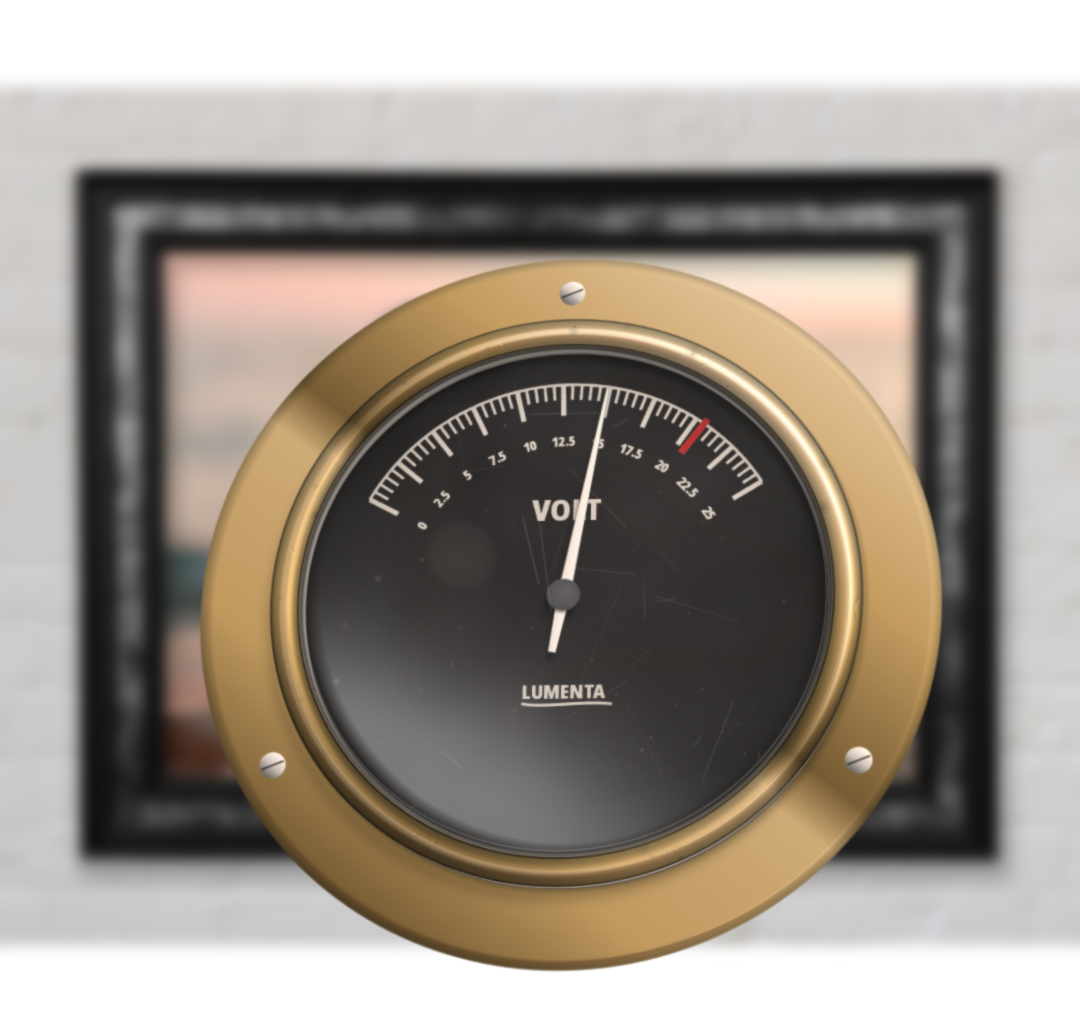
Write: 15 V
